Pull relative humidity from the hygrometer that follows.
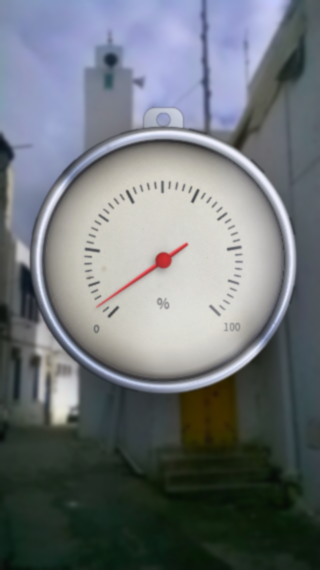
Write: 4 %
